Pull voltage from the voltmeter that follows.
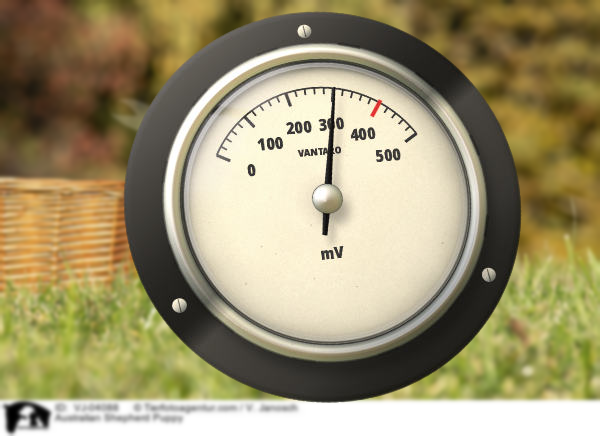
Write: 300 mV
